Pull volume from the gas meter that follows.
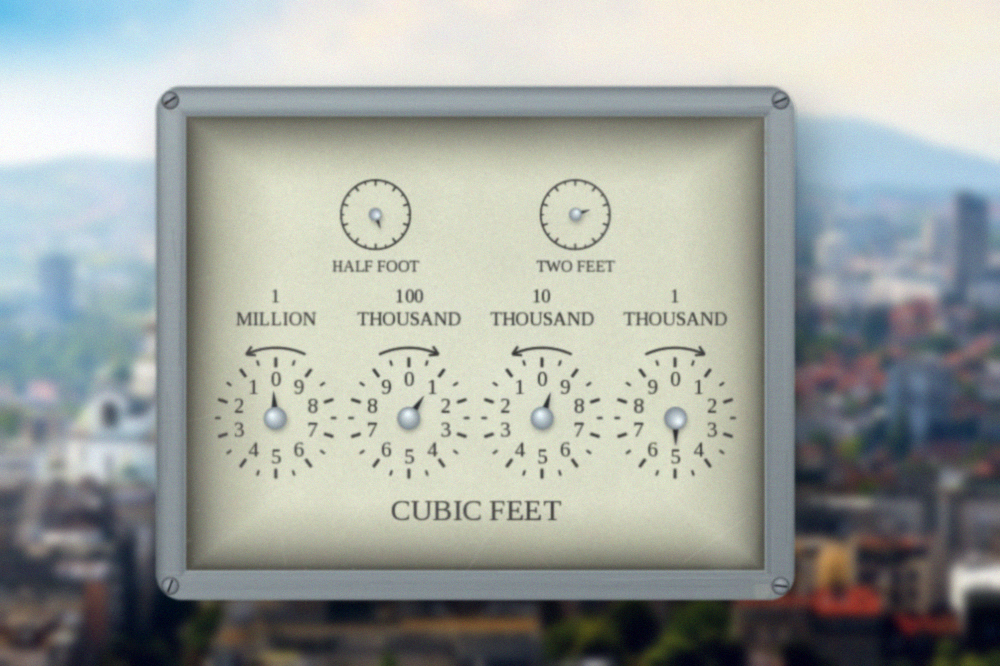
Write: 9500 ft³
